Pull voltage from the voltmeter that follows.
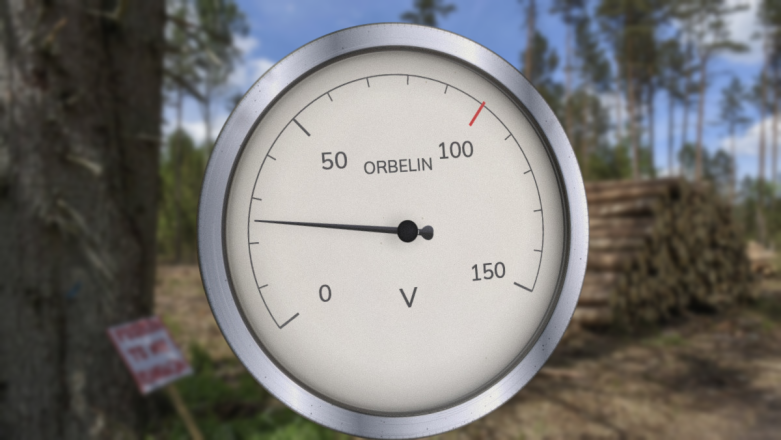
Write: 25 V
